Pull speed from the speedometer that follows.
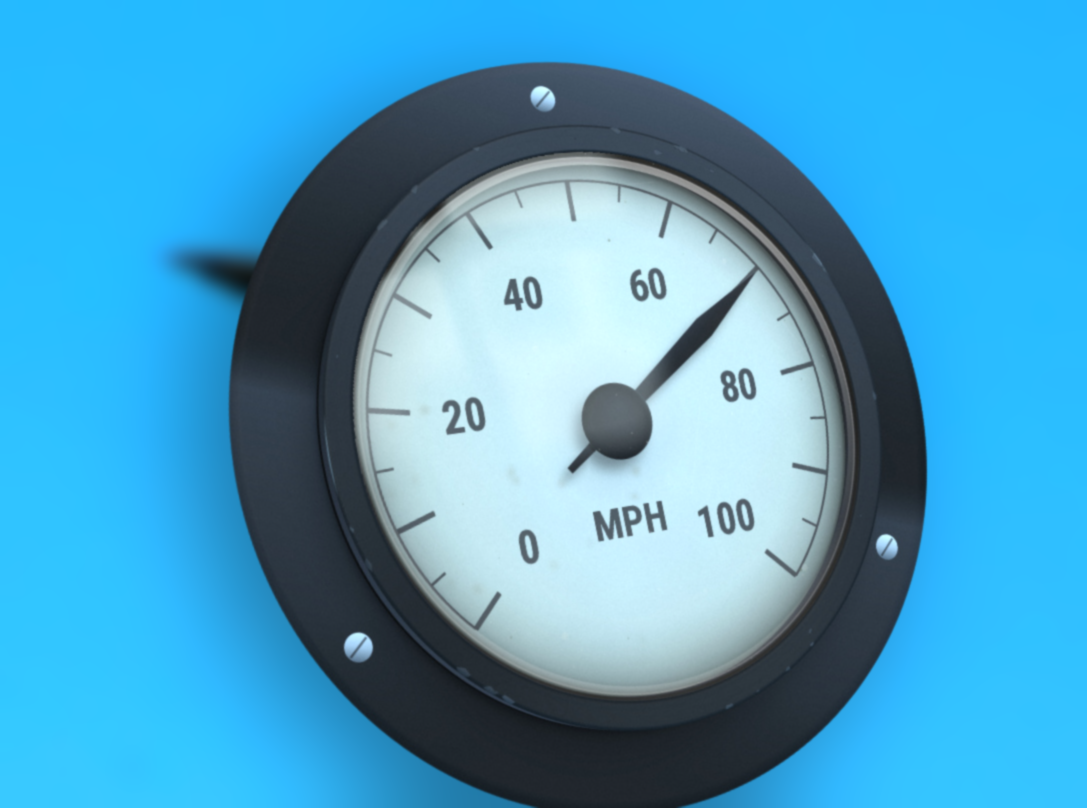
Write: 70 mph
